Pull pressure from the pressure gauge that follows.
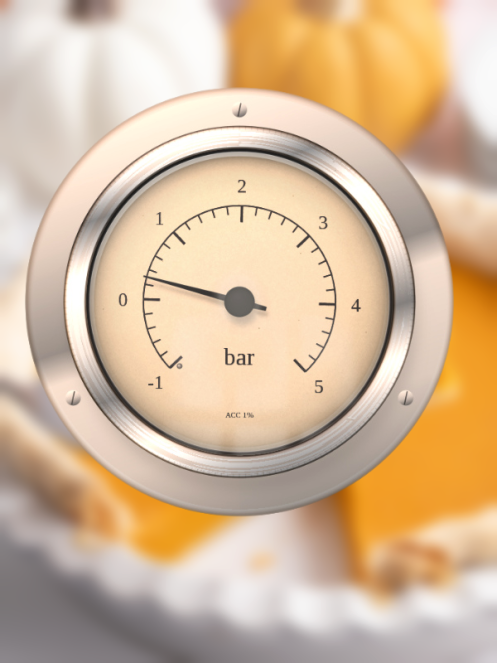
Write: 0.3 bar
